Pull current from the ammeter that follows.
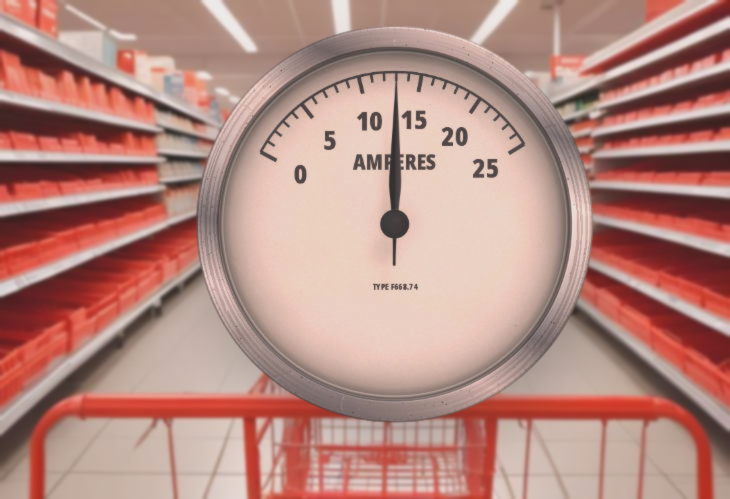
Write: 13 A
